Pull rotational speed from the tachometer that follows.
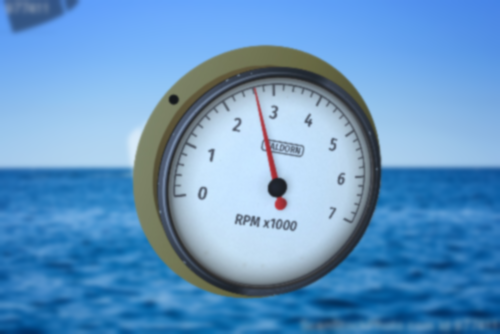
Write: 2600 rpm
